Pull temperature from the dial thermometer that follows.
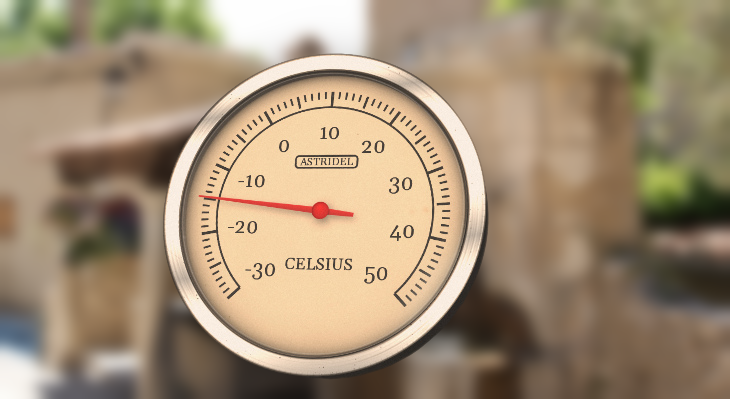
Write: -15 °C
